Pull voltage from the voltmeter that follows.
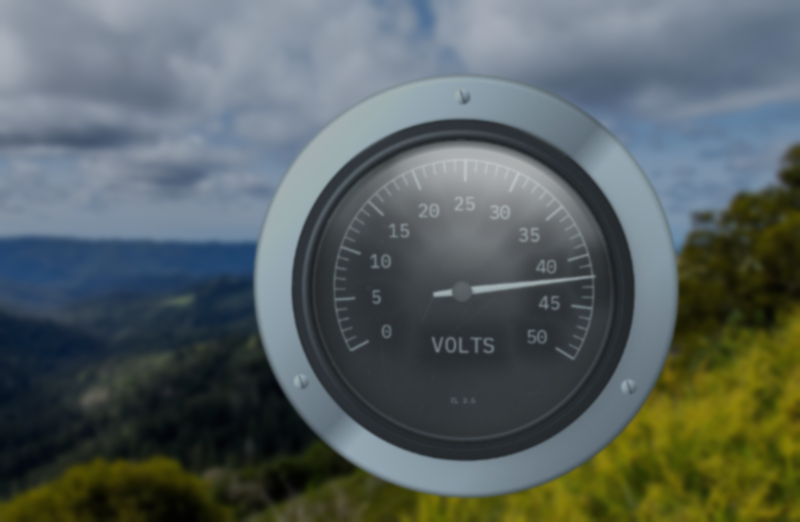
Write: 42 V
